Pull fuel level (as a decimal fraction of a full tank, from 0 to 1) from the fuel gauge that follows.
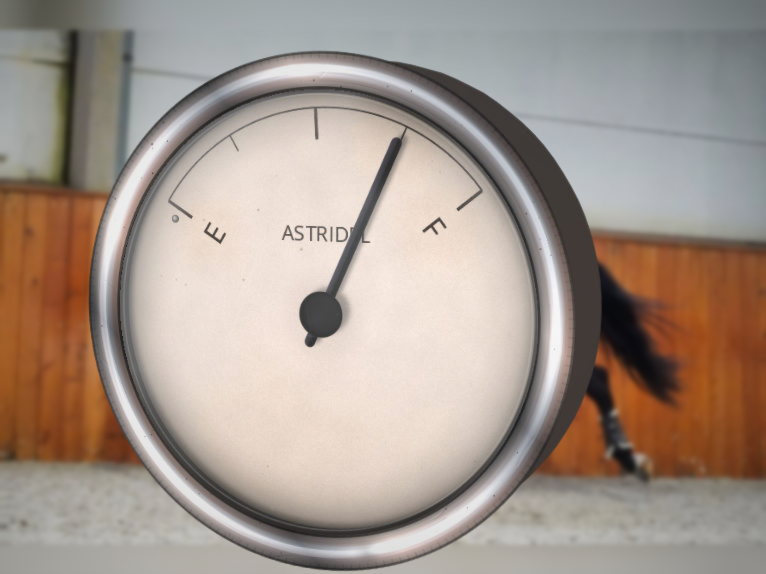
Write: 0.75
